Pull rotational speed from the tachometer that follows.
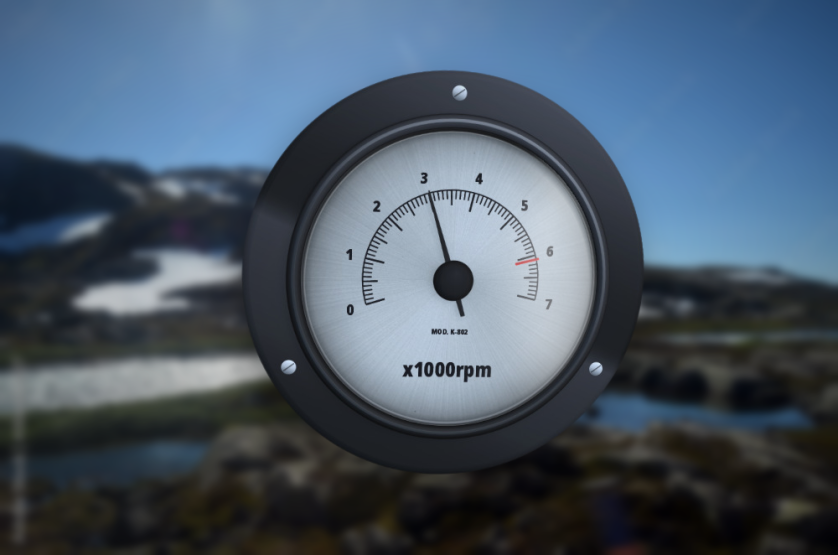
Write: 3000 rpm
